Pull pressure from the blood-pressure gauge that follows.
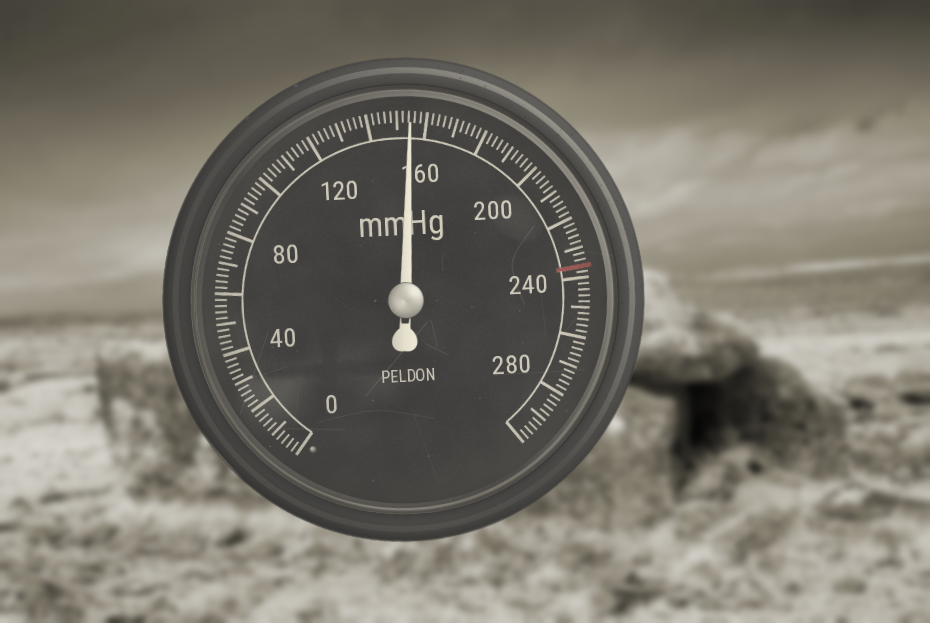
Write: 154 mmHg
